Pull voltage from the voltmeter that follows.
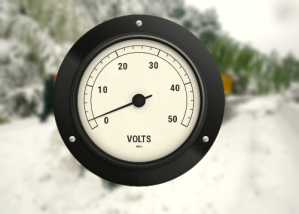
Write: 2 V
